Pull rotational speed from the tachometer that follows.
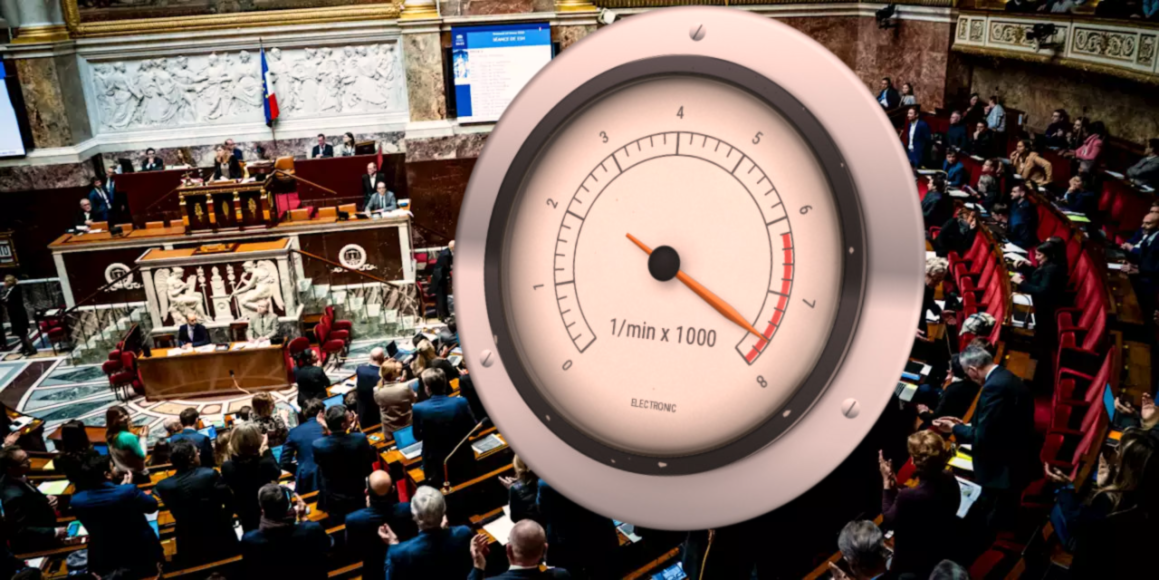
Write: 7600 rpm
